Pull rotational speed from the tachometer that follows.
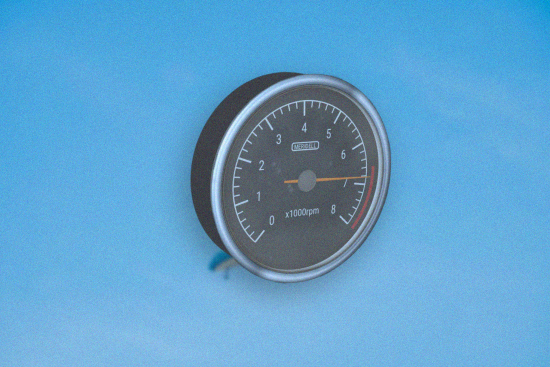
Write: 6800 rpm
